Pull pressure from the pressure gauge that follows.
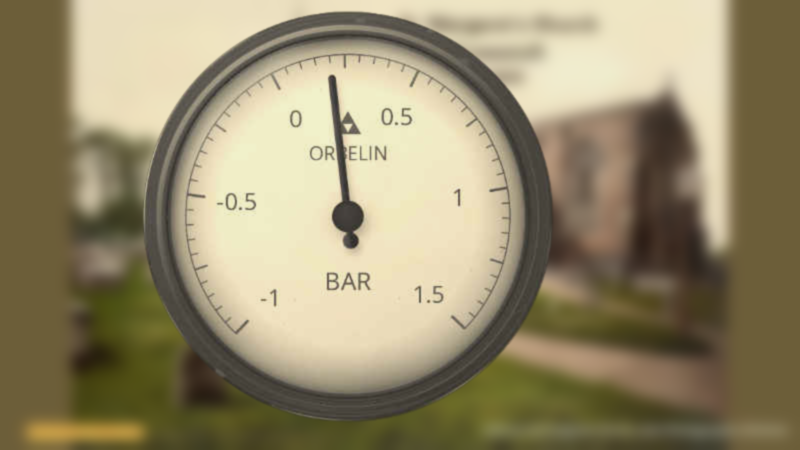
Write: 0.2 bar
